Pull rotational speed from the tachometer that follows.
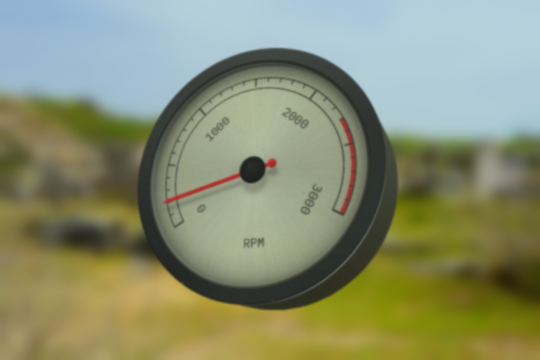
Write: 200 rpm
